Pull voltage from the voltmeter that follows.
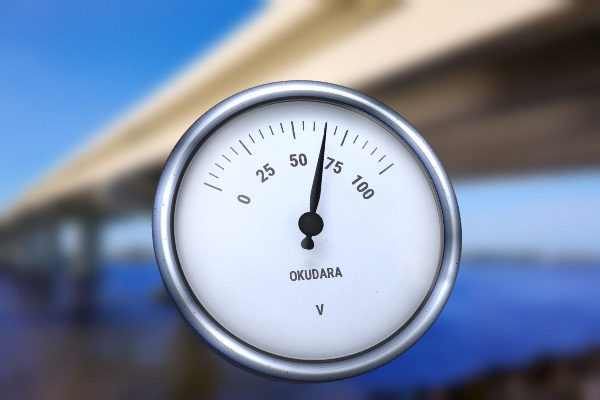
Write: 65 V
